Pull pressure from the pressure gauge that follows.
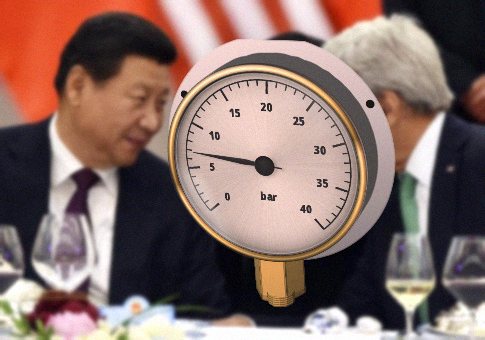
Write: 7 bar
